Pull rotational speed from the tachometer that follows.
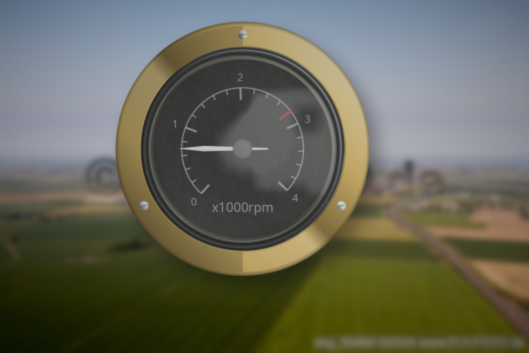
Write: 700 rpm
